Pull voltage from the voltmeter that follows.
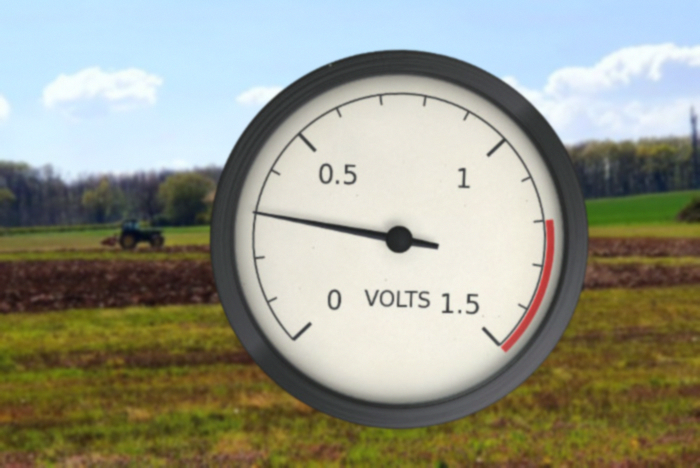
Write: 0.3 V
